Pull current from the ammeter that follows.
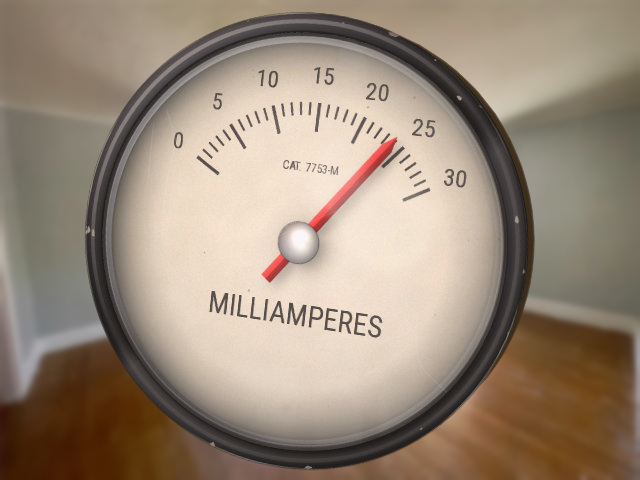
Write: 24 mA
